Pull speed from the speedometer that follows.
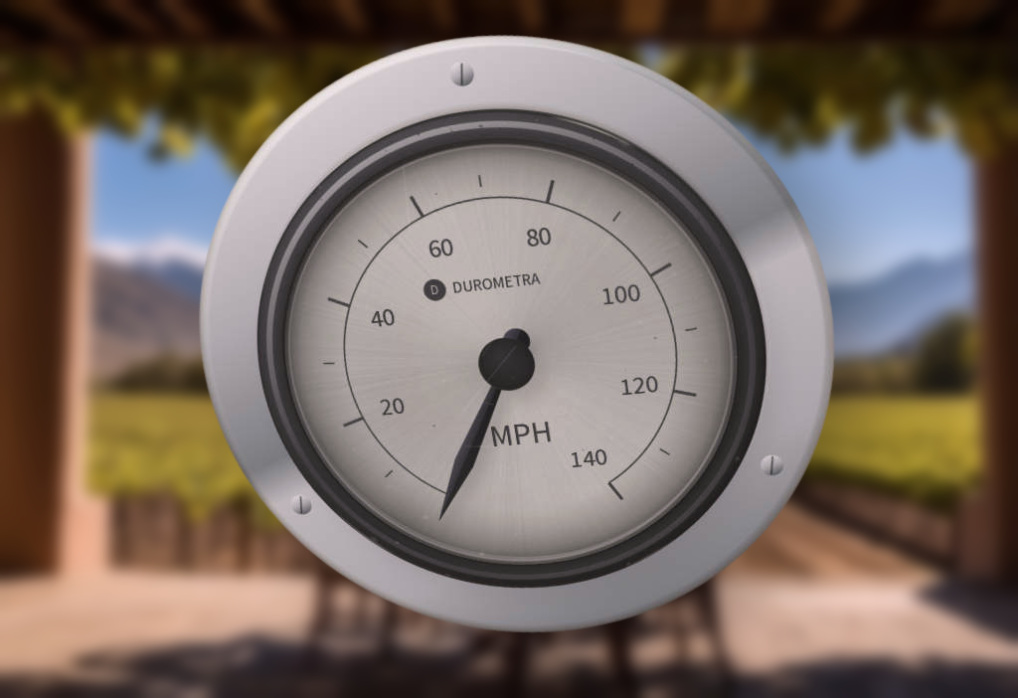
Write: 0 mph
